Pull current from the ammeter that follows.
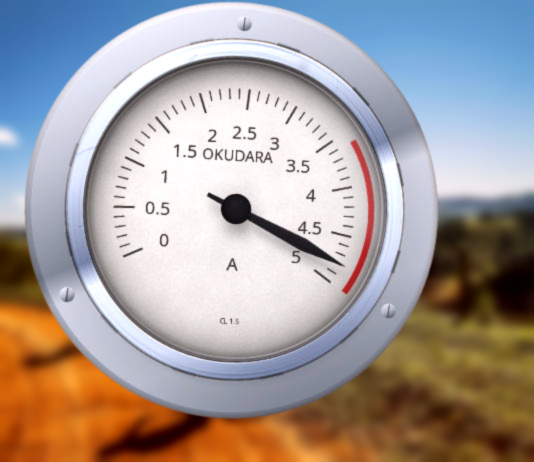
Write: 4.8 A
